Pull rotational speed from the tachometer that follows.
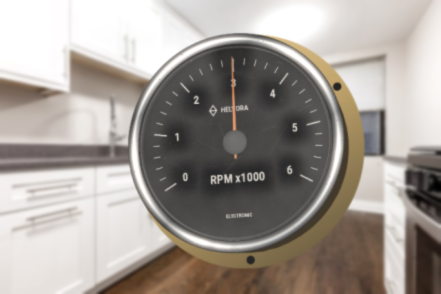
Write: 3000 rpm
